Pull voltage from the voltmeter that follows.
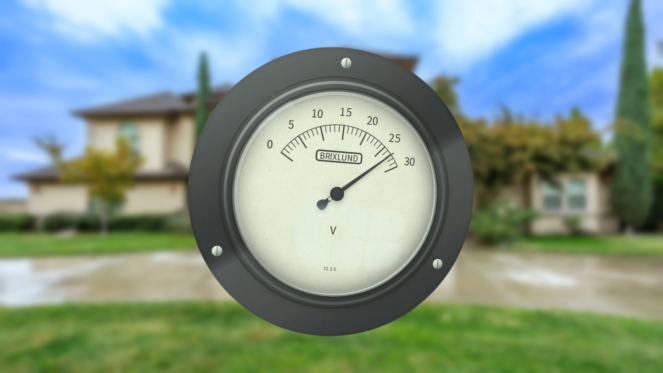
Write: 27 V
